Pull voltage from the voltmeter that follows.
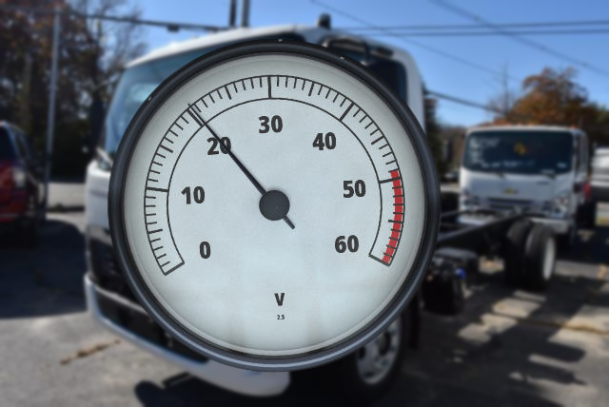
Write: 20.5 V
